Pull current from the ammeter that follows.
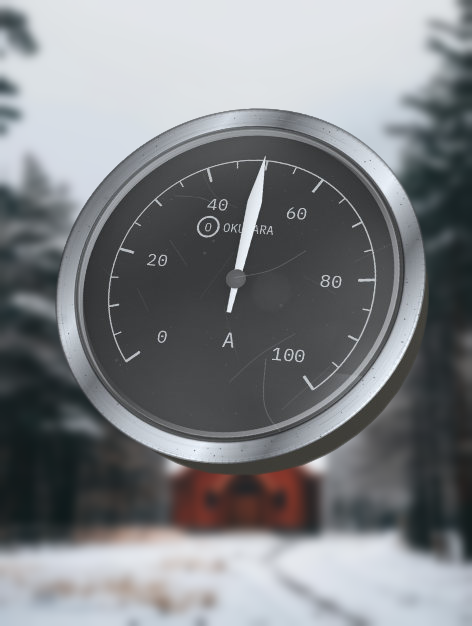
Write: 50 A
